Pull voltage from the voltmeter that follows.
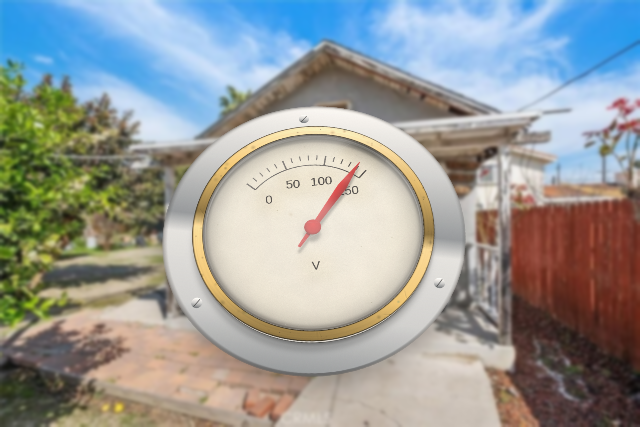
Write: 140 V
